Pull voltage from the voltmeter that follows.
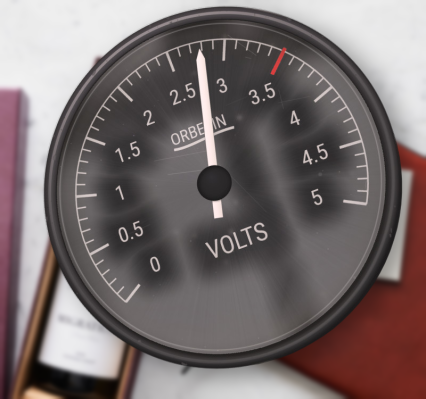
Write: 2.8 V
